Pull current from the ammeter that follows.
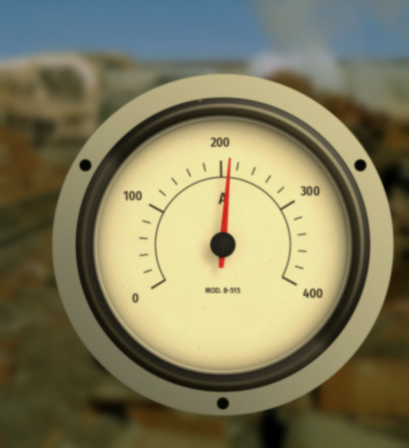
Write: 210 A
